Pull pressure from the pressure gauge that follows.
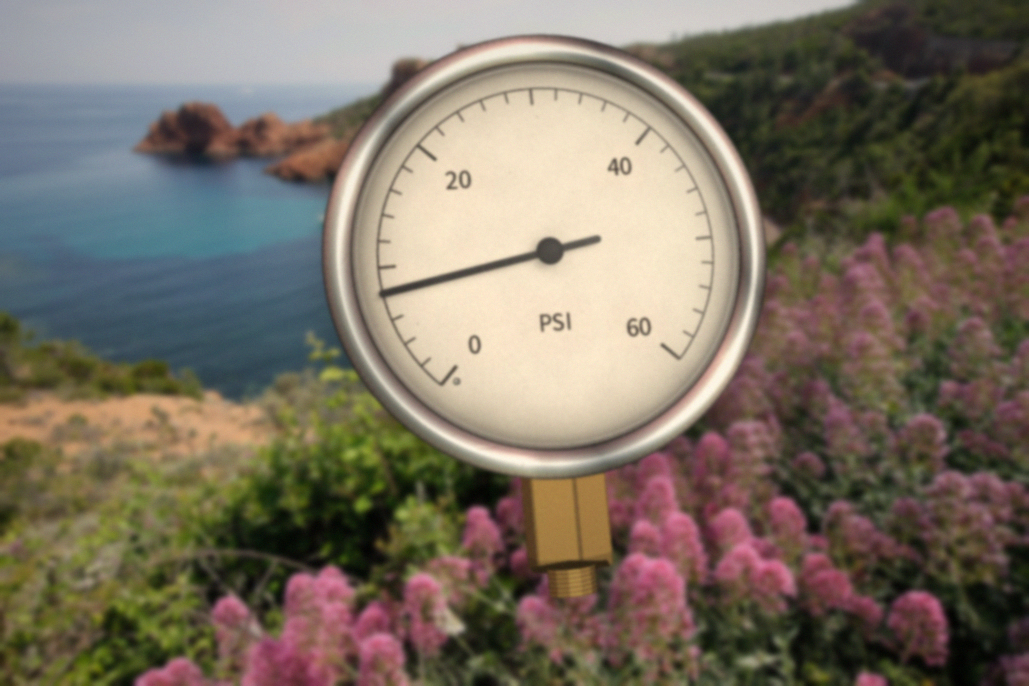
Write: 8 psi
